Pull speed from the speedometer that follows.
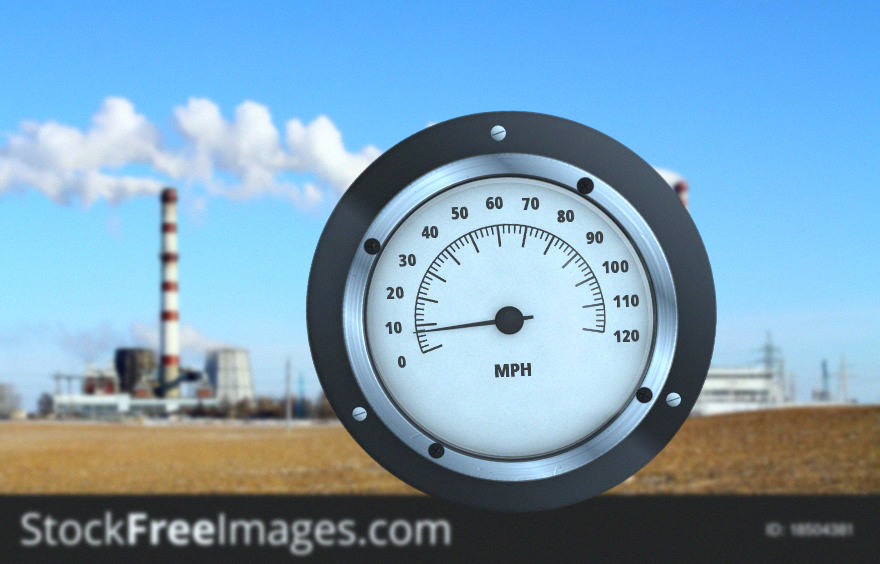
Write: 8 mph
